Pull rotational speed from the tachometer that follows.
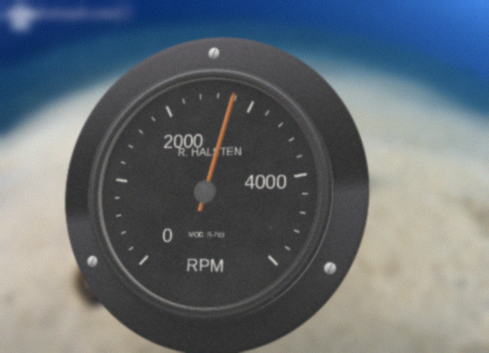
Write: 2800 rpm
